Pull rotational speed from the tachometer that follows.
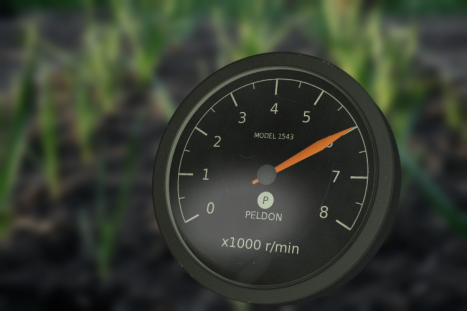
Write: 6000 rpm
